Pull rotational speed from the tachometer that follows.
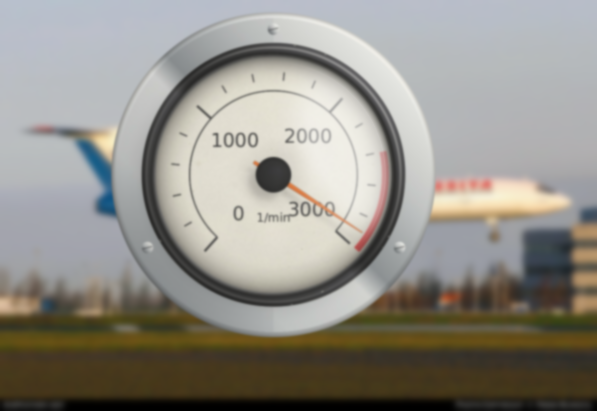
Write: 2900 rpm
